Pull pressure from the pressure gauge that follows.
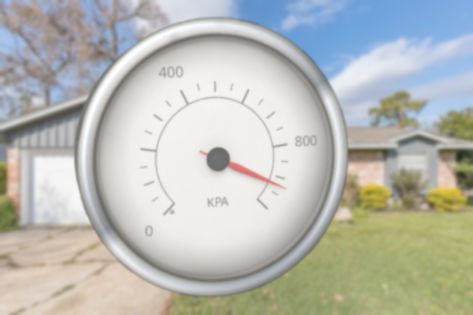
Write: 925 kPa
